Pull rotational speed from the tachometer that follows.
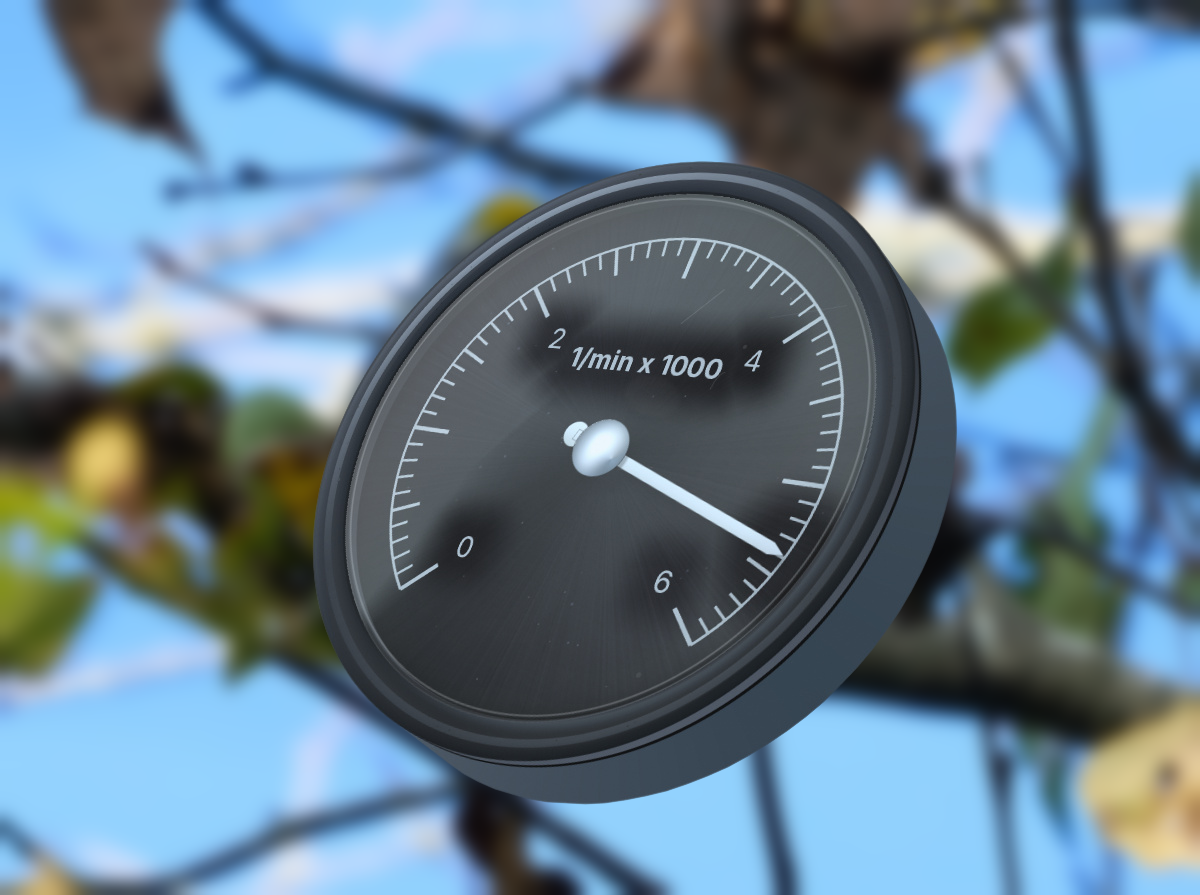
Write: 5400 rpm
